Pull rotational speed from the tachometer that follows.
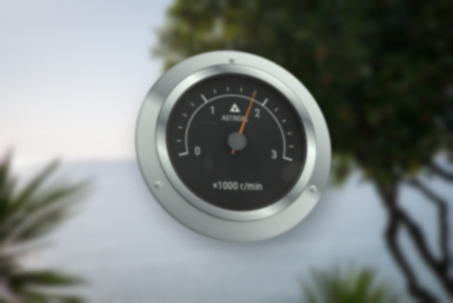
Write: 1800 rpm
